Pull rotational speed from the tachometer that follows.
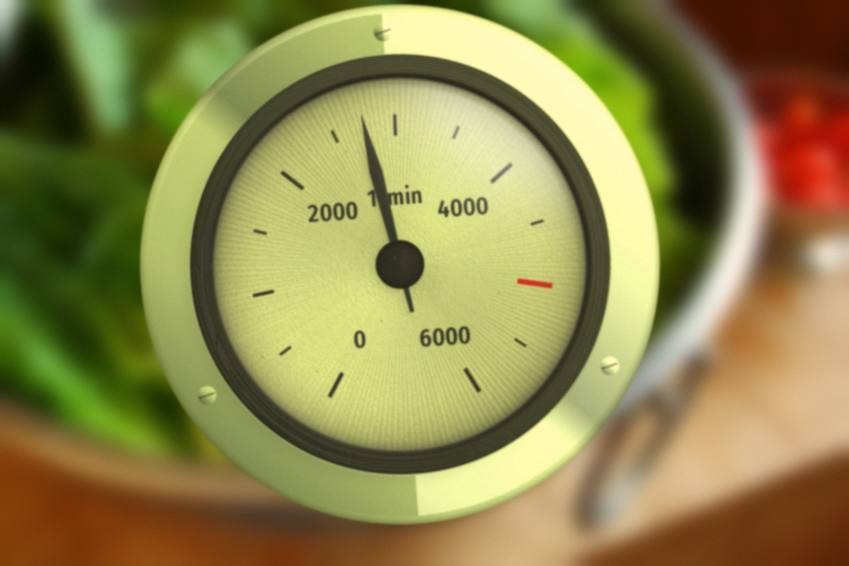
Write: 2750 rpm
